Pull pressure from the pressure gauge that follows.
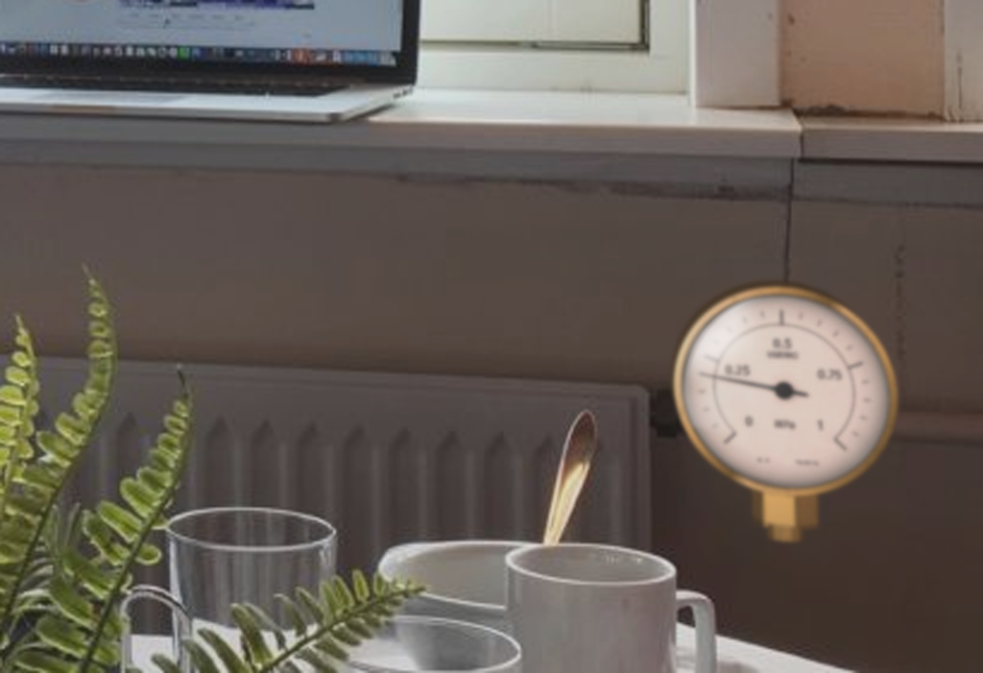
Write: 0.2 MPa
